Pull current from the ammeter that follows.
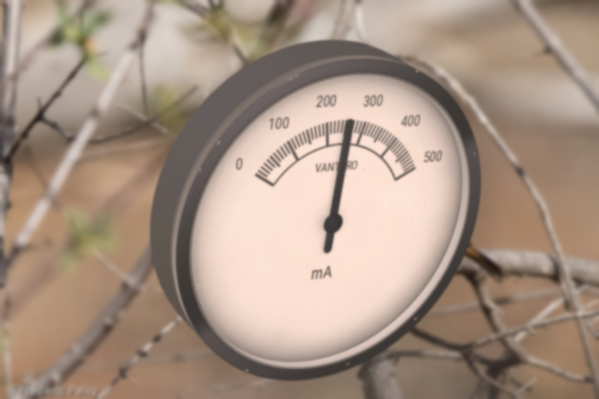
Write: 250 mA
